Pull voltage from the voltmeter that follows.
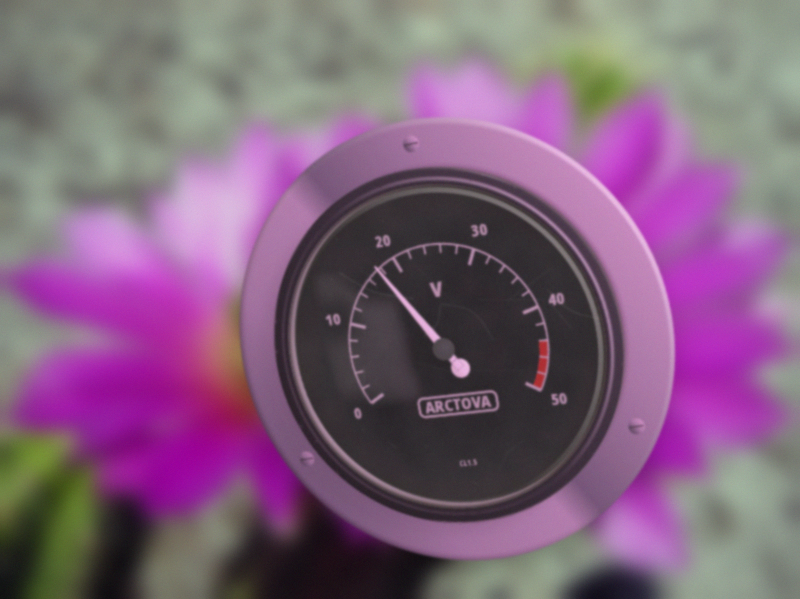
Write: 18 V
